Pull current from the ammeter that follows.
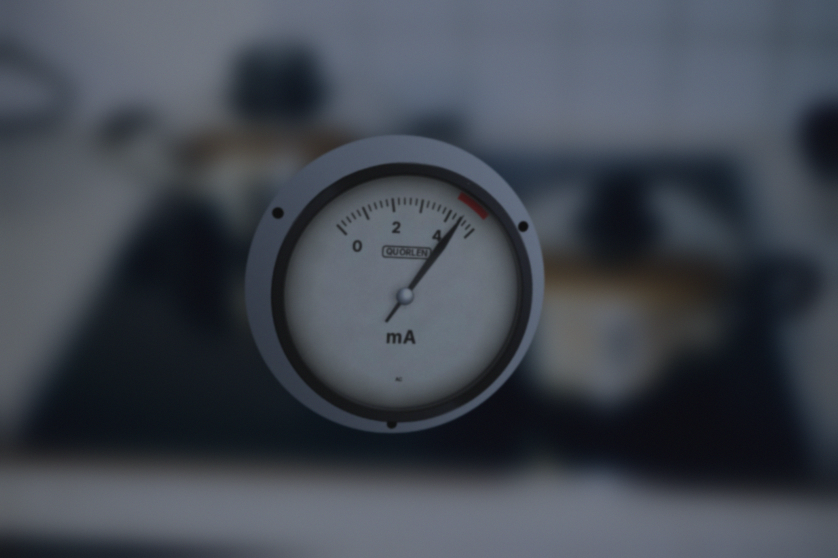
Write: 4.4 mA
